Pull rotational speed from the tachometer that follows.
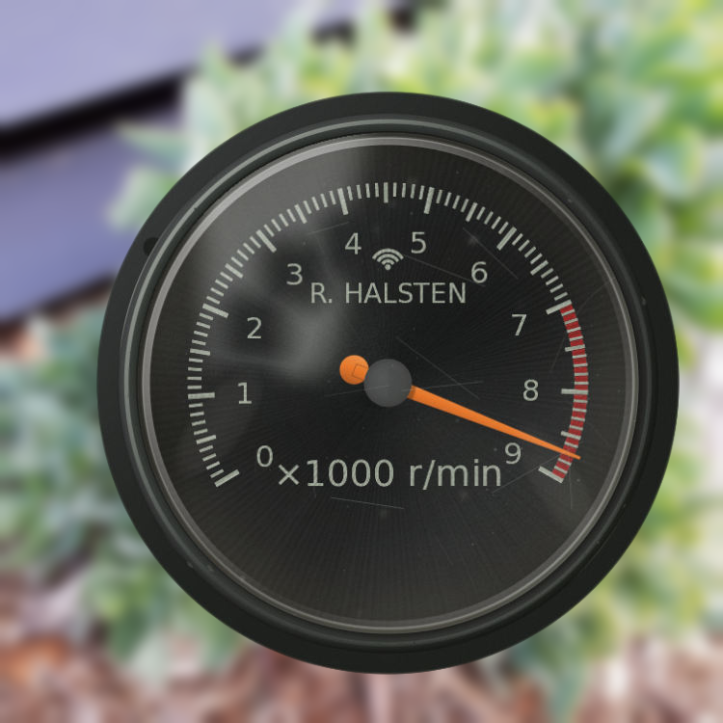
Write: 8700 rpm
